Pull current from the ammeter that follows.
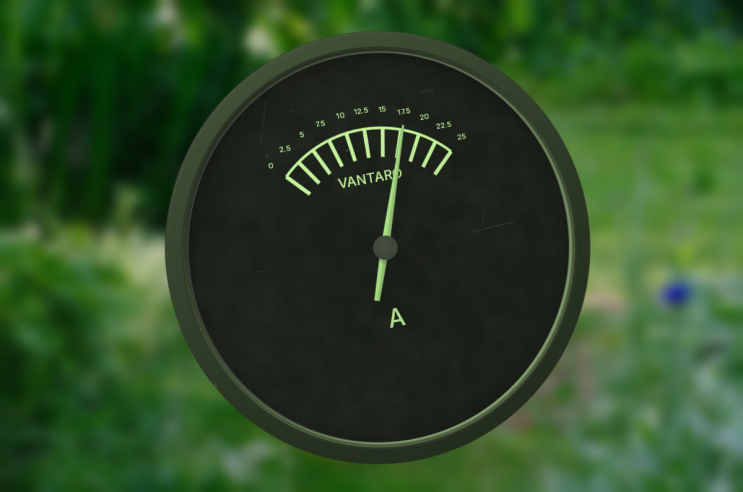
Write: 17.5 A
